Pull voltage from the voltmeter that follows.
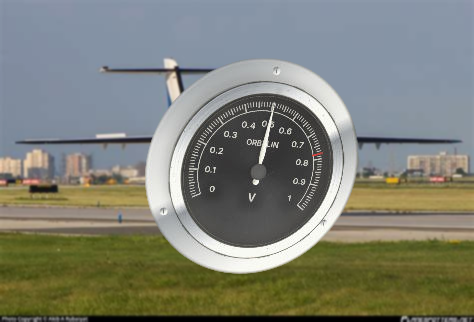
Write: 0.5 V
